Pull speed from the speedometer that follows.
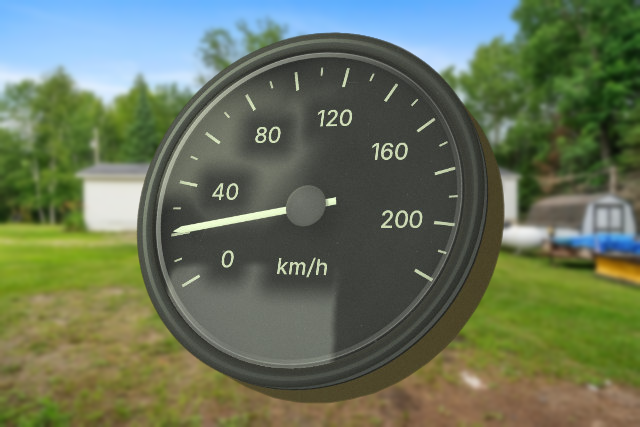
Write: 20 km/h
